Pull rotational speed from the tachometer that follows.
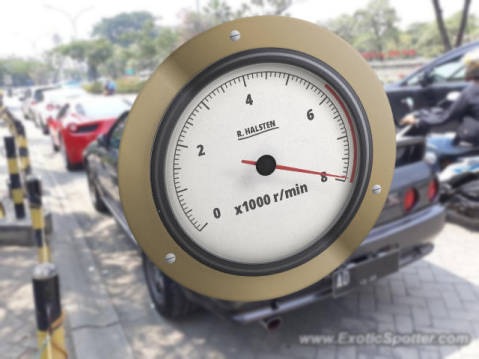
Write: 7900 rpm
